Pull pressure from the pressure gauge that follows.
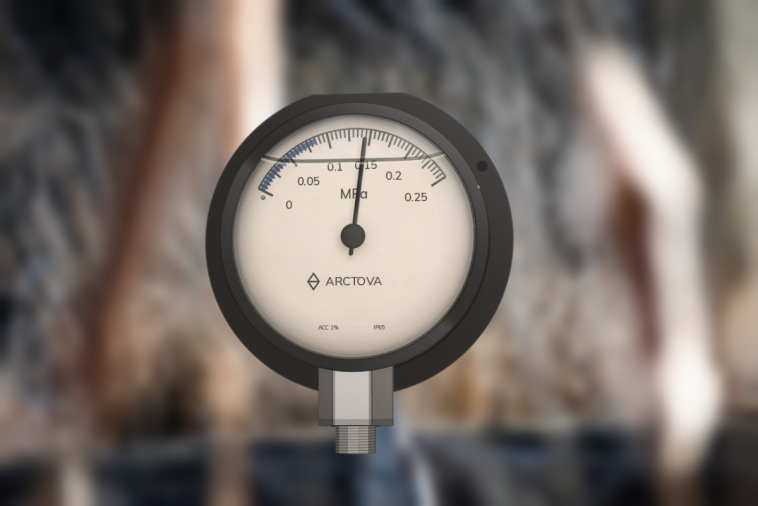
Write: 0.145 MPa
